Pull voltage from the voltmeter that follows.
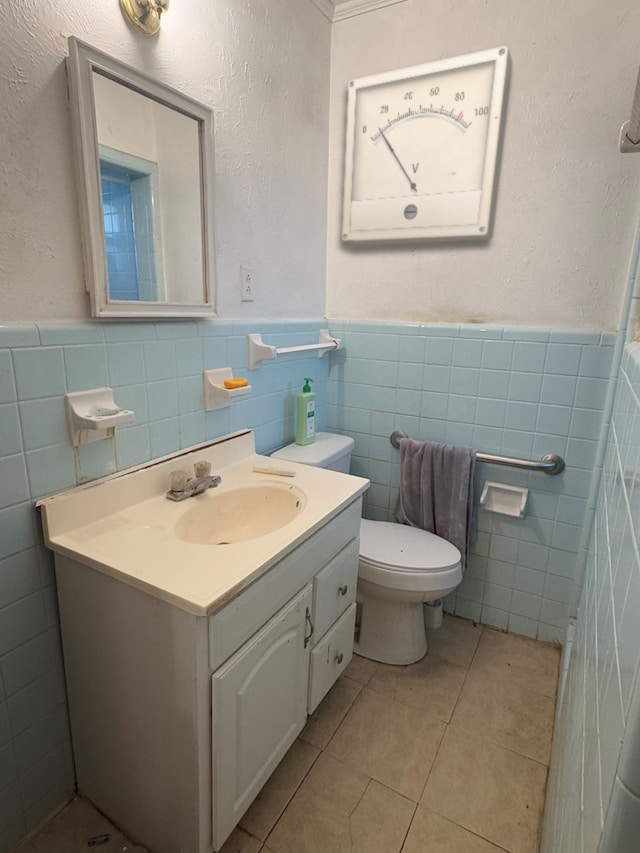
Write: 10 V
